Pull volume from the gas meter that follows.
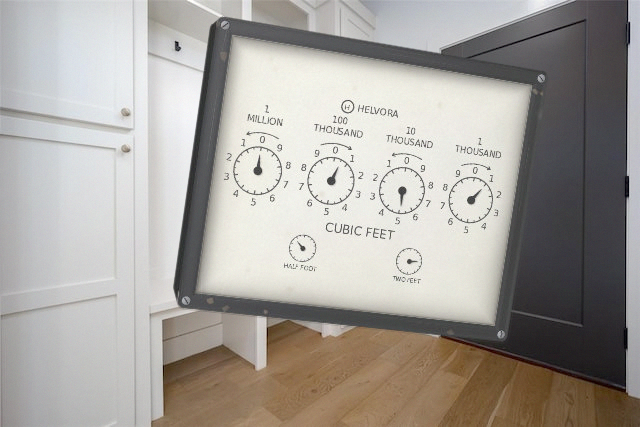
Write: 5100 ft³
